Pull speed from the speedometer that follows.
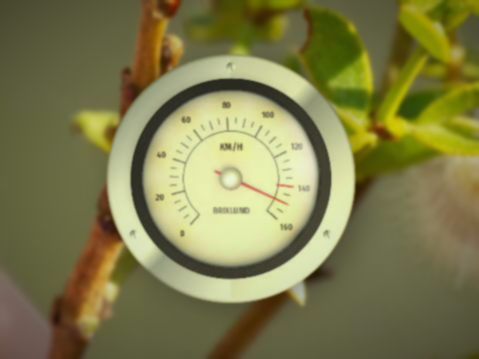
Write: 150 km/h
